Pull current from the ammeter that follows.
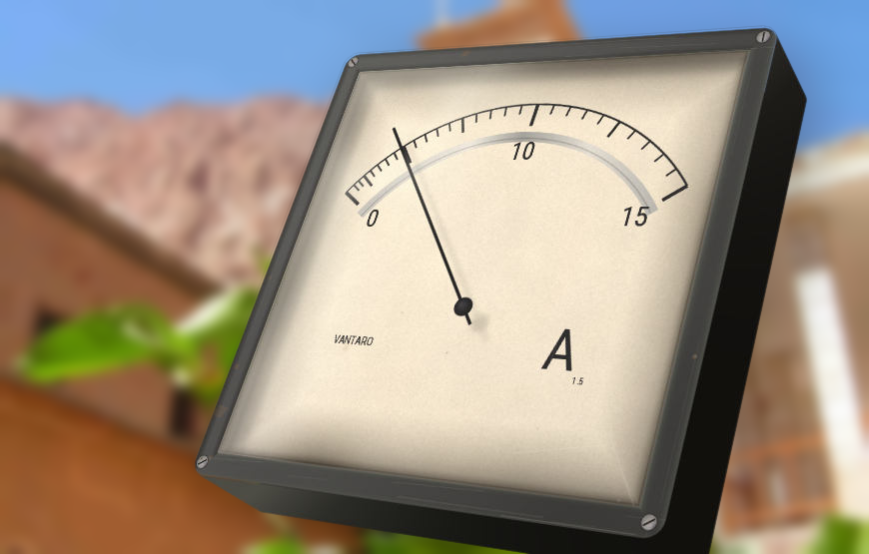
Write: 5 A
